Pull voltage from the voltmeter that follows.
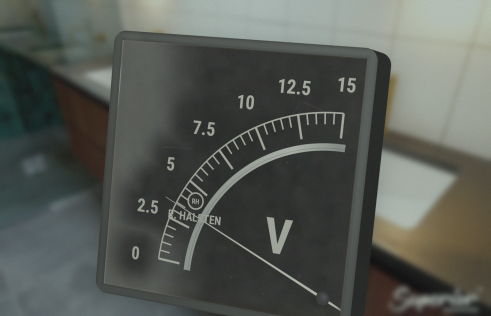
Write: 3.5 V
